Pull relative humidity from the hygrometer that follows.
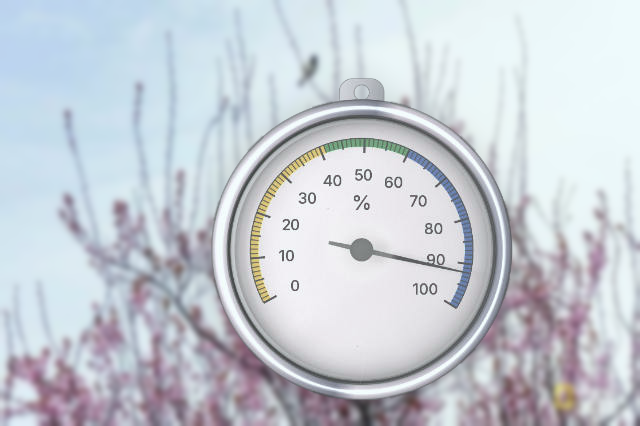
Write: 92 %
